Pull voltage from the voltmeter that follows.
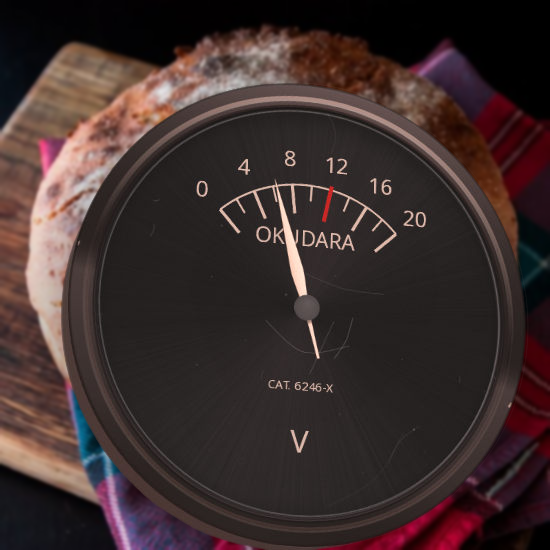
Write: 6 V
